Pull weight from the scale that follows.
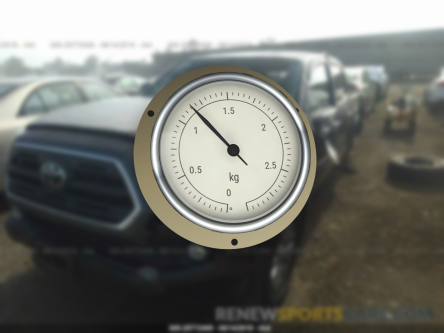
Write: 1.15 kg
